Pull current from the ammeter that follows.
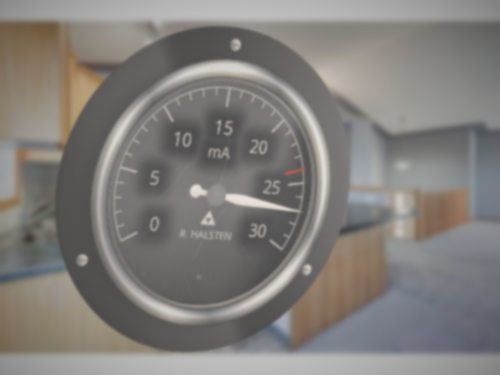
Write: 27 mA
